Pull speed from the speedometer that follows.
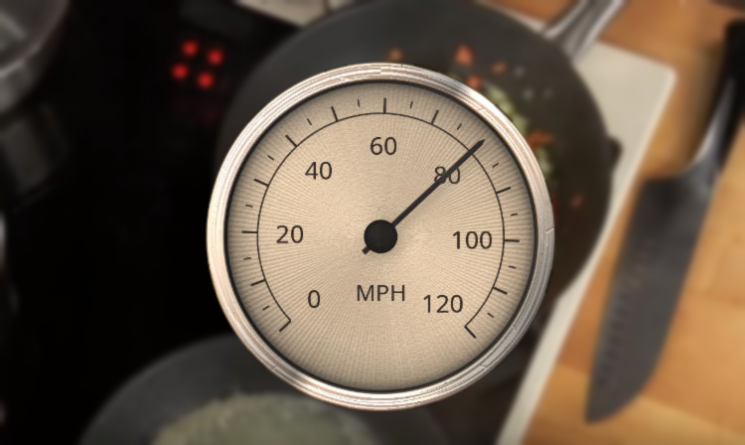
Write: 80 mph
